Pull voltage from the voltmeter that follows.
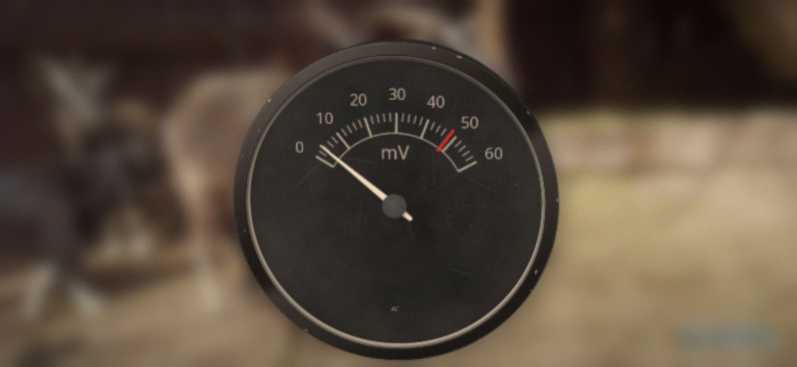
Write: 4 mV
